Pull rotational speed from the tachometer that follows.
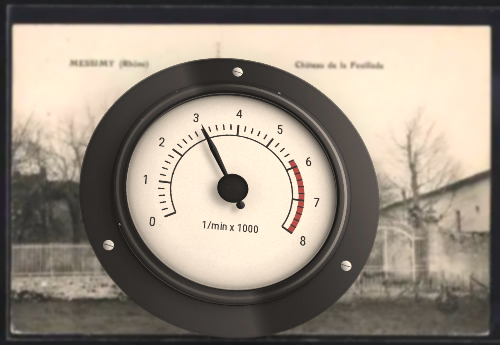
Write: 3000 rpm
